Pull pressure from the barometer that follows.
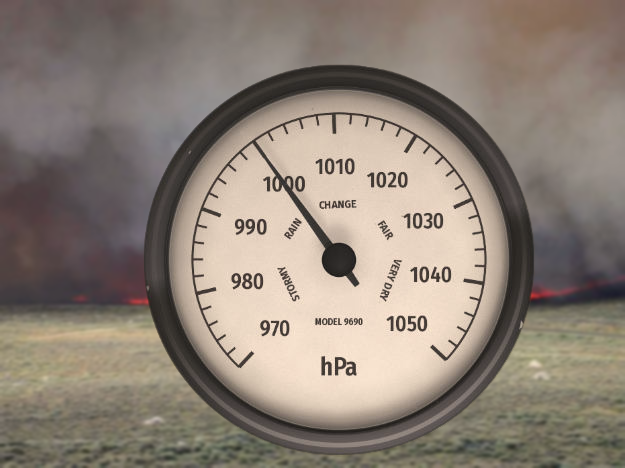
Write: 1000 hPa
